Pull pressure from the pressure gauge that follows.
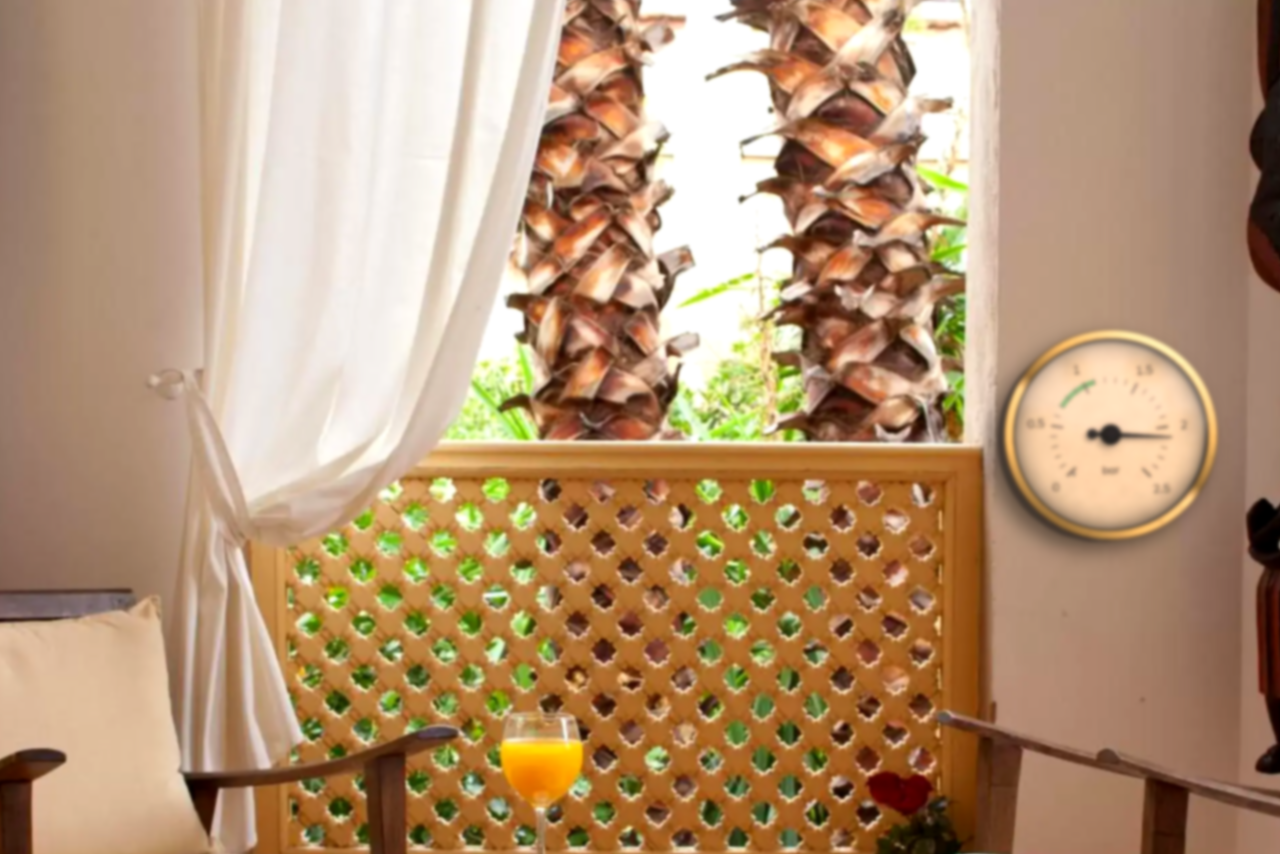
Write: 2.1 bar
